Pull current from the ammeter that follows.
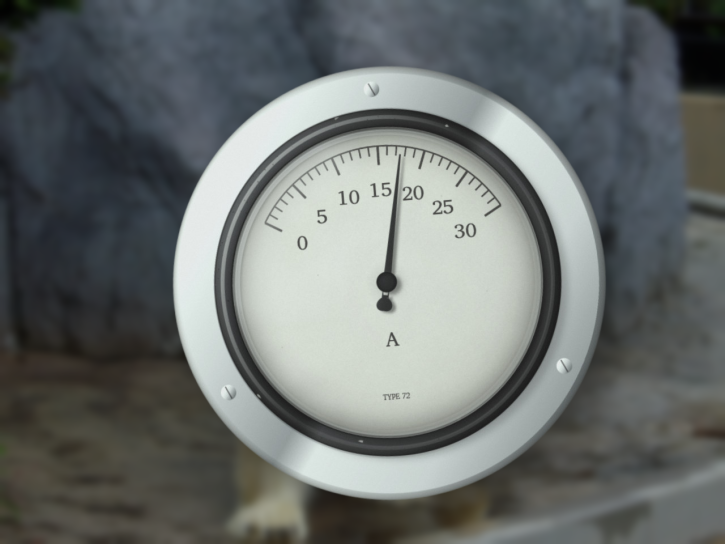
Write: 17.5 A
